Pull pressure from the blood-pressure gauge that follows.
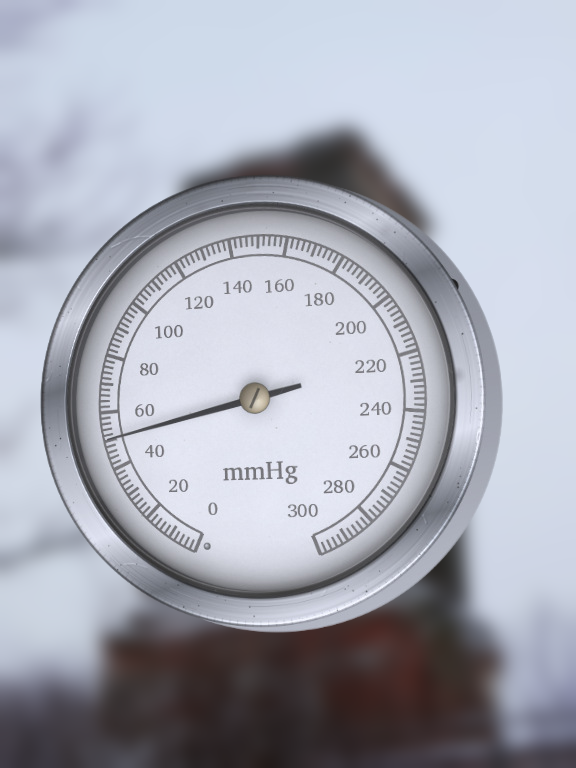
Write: 50 mmHg
